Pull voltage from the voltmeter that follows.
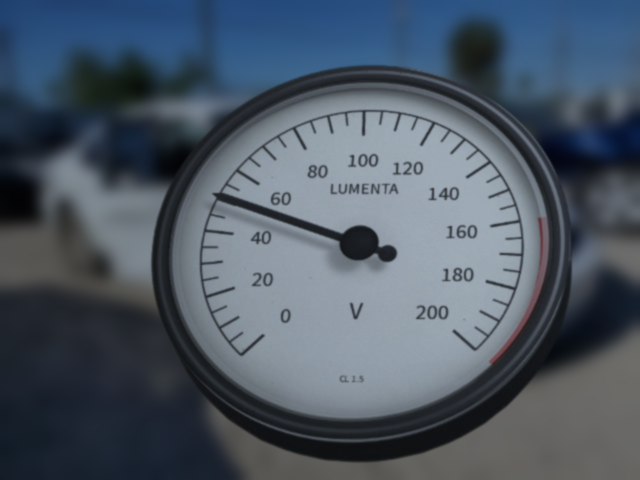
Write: 50 V
